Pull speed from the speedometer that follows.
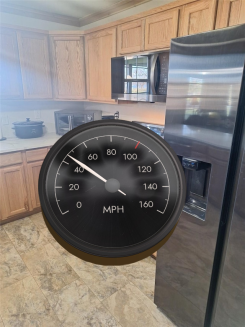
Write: 45 mph
